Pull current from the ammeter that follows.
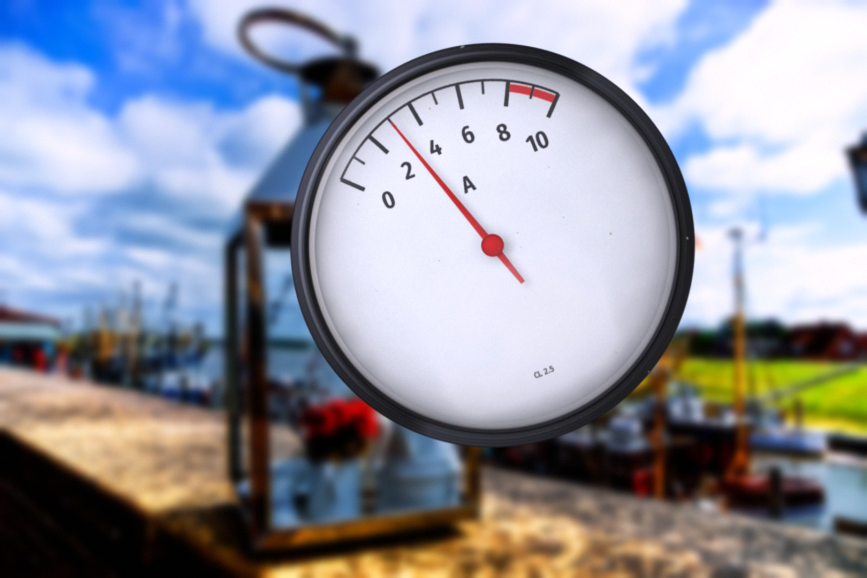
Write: 3 A
